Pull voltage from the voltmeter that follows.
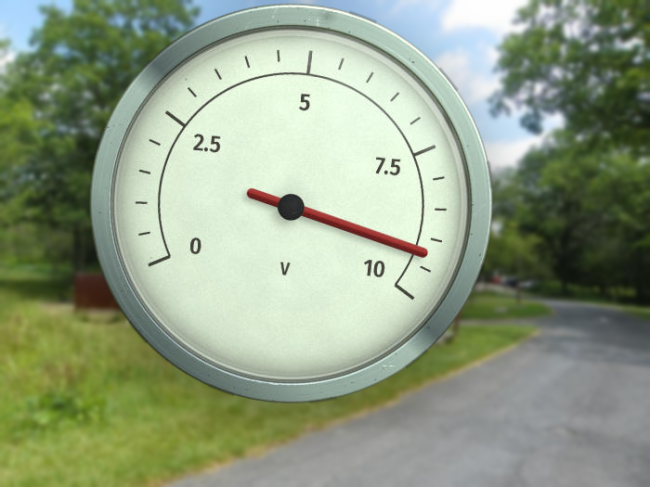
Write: 9.25 V
